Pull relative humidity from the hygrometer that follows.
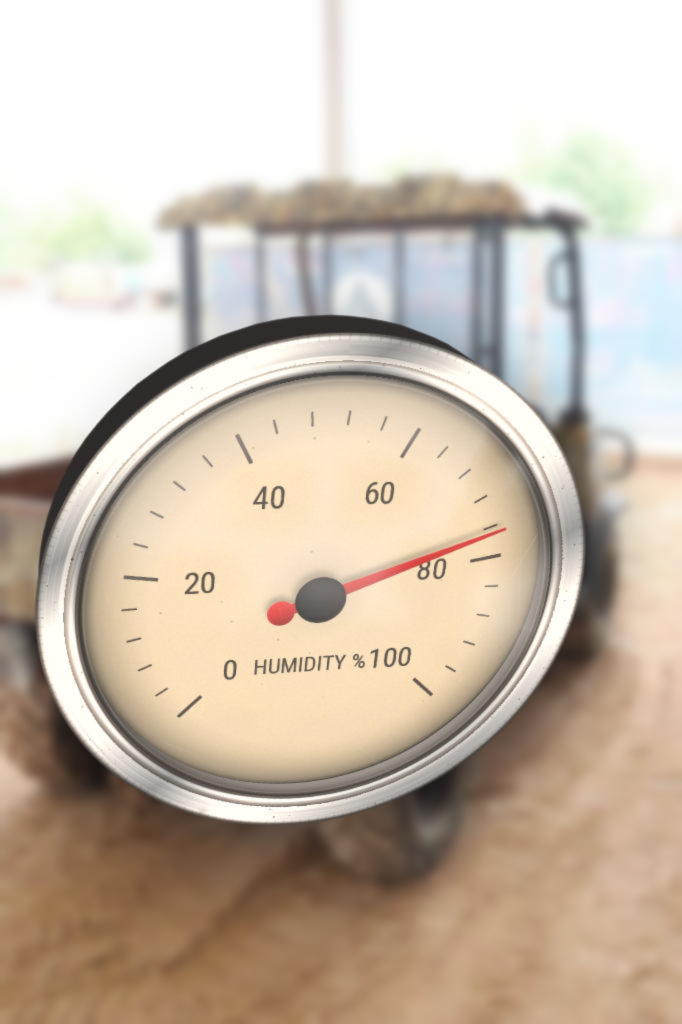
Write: 76 %
